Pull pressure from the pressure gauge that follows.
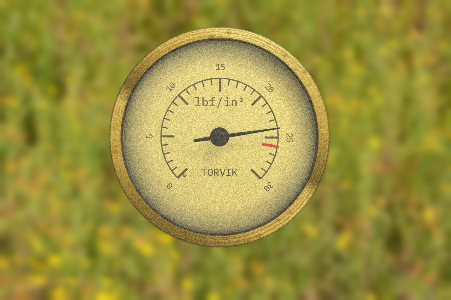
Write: 24 psi
